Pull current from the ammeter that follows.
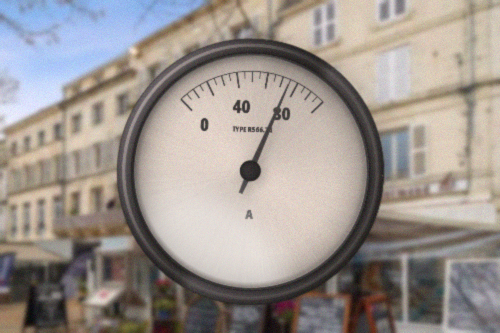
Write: 75 A
